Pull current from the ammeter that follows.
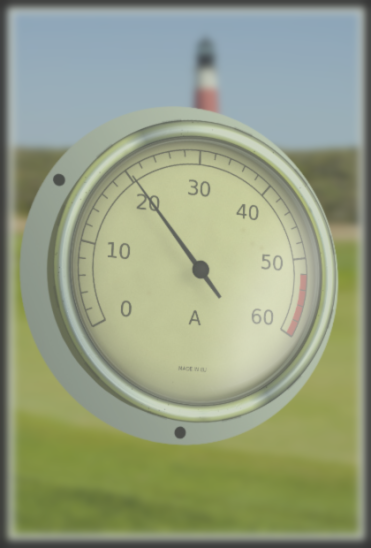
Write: 20 A
